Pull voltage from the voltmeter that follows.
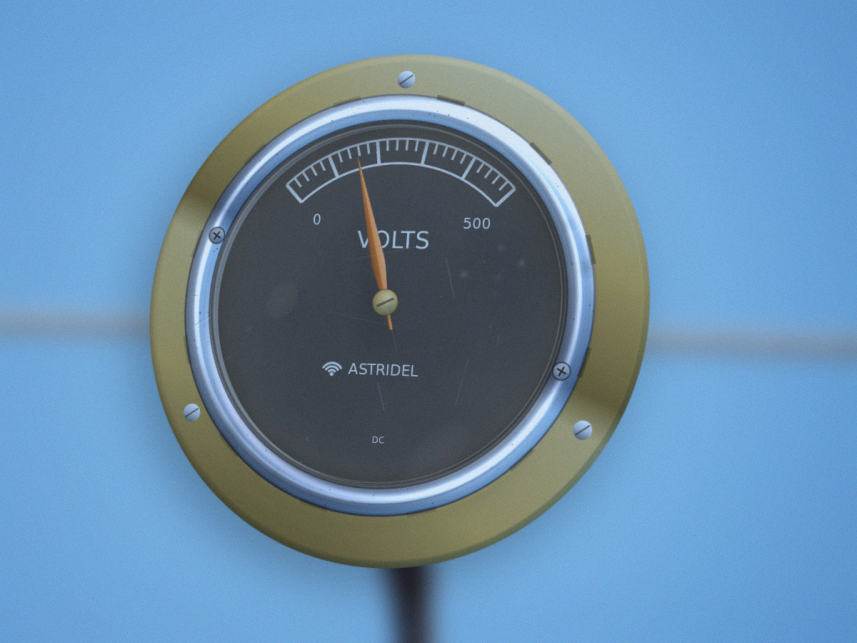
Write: 160 V
